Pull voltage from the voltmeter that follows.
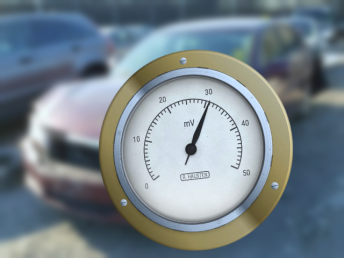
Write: 31 mV
